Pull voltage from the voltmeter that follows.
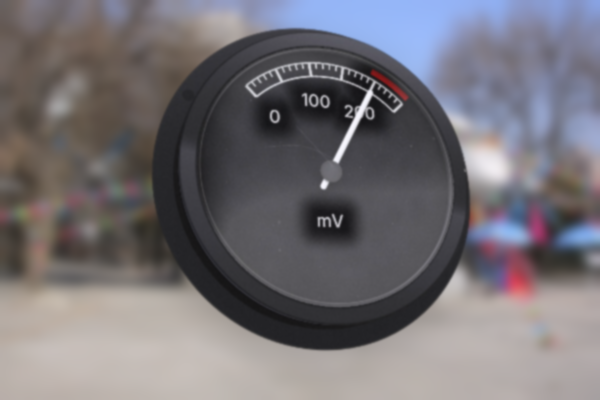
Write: 200 mV
